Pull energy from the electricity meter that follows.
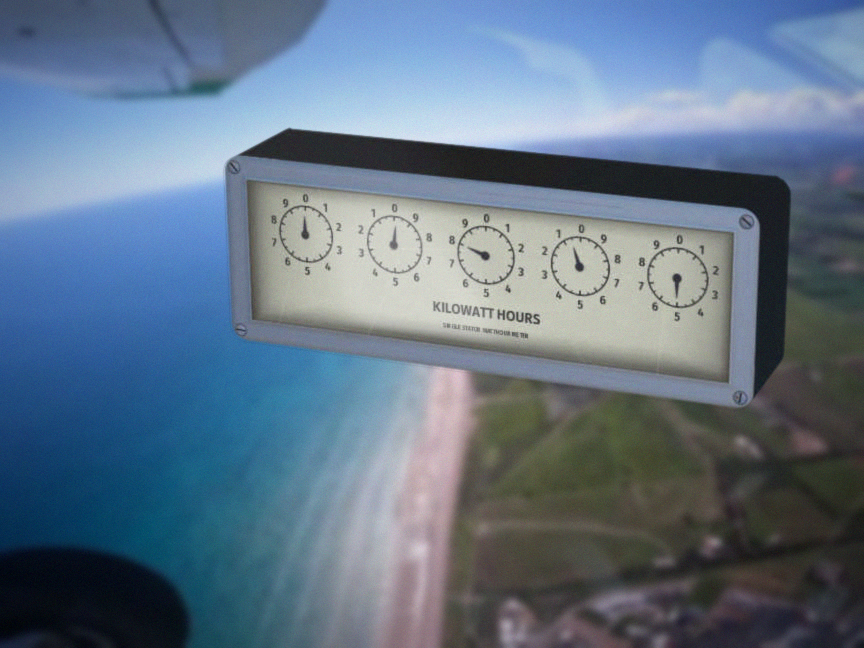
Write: 99805 kWh
